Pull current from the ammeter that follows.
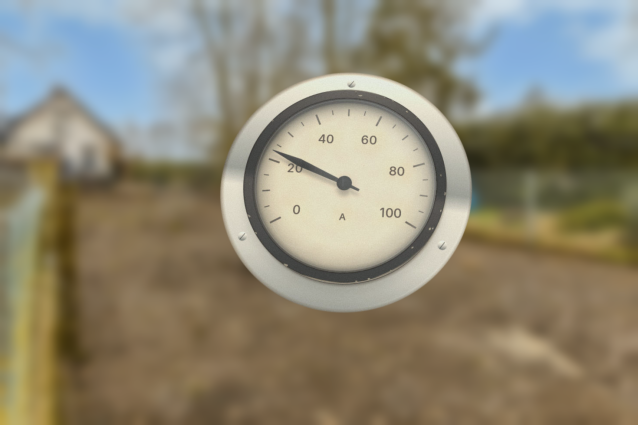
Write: 22.5 A
